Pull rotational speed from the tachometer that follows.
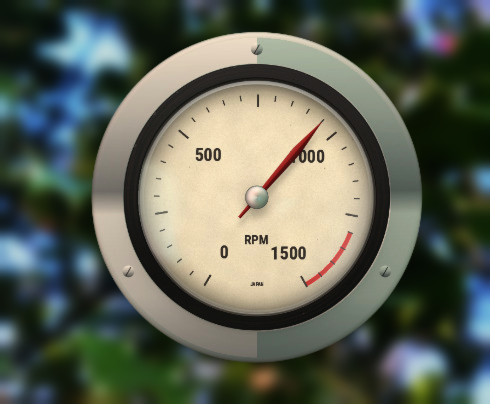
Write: 950 rpm
